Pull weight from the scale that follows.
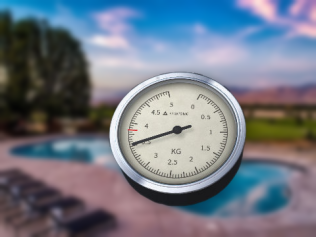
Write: 3.5 kg
